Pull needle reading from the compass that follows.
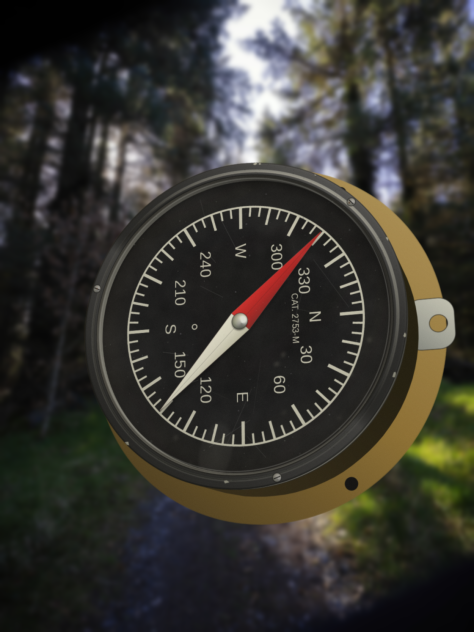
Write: 315 °
